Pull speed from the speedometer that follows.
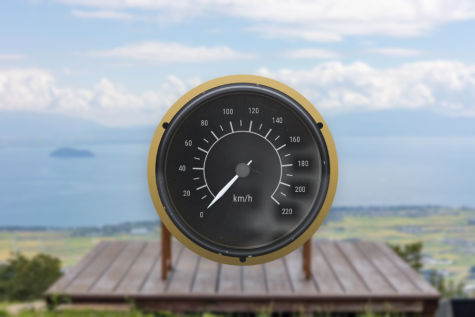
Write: 0 km/h
